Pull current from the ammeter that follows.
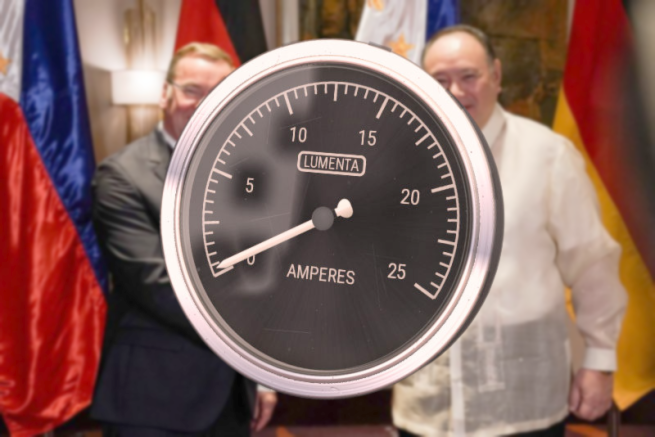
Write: 0.25 A
